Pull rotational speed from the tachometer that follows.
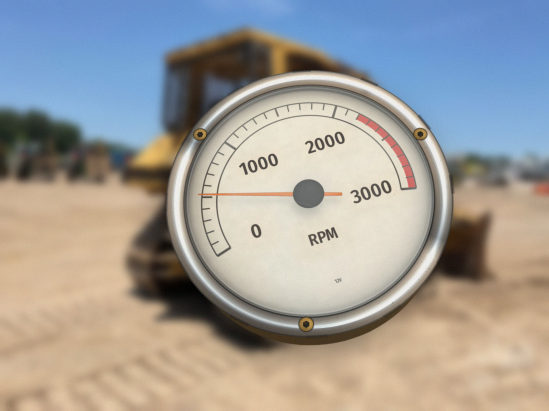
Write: 500 rpm
